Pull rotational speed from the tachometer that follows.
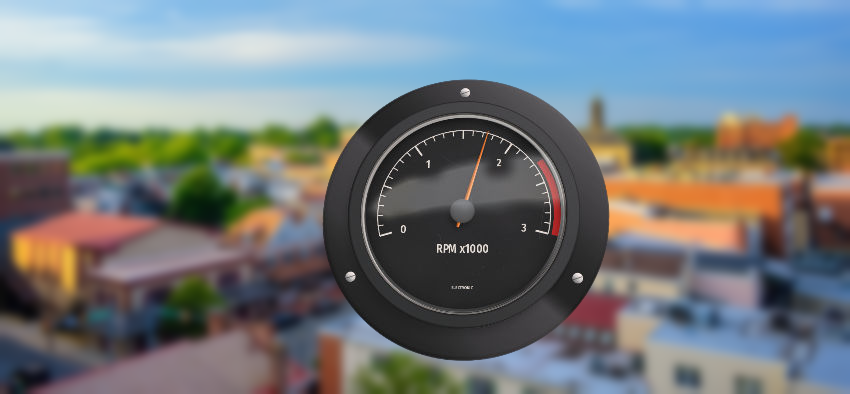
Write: 1750 rpm
